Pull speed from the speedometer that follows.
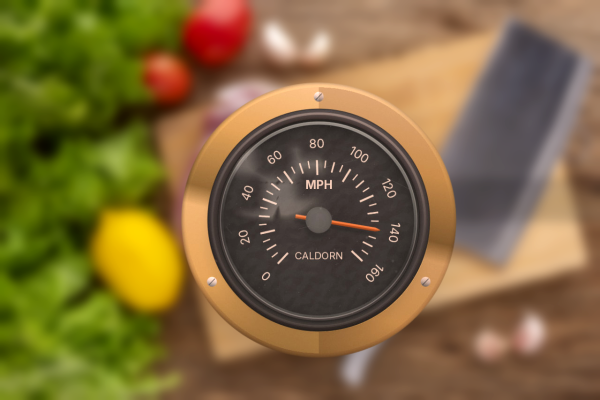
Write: 140 mph
